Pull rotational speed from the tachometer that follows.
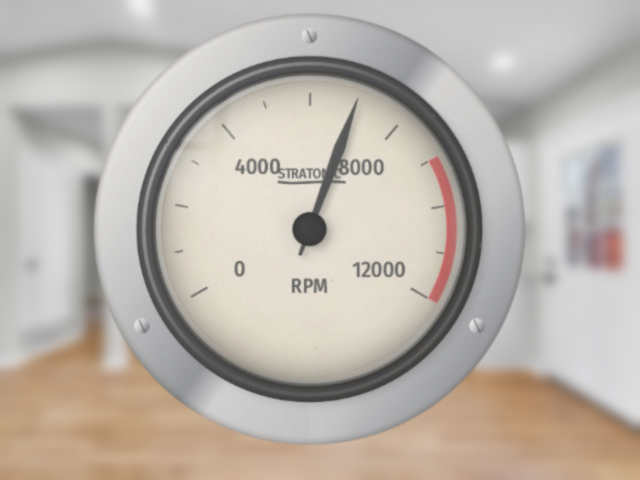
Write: 7000 rpm
